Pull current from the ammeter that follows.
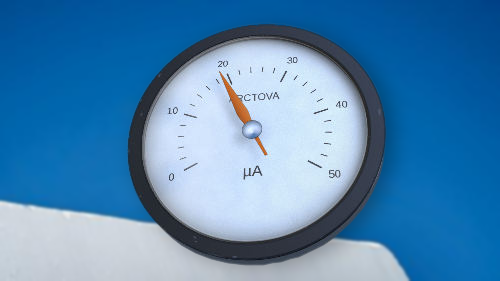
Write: 19 µA
